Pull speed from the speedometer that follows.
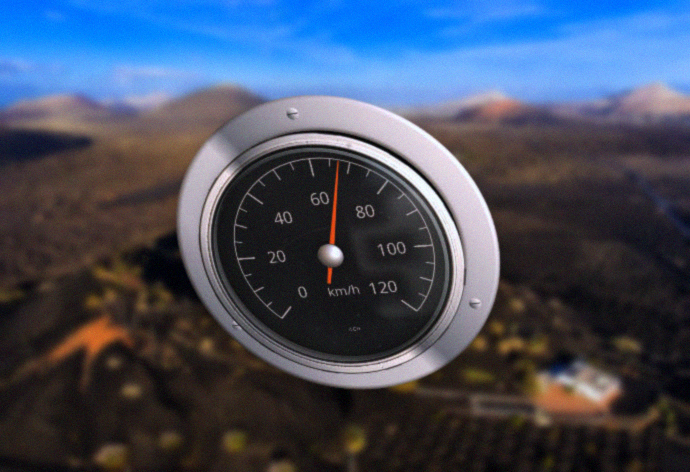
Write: 67.5 km/h
